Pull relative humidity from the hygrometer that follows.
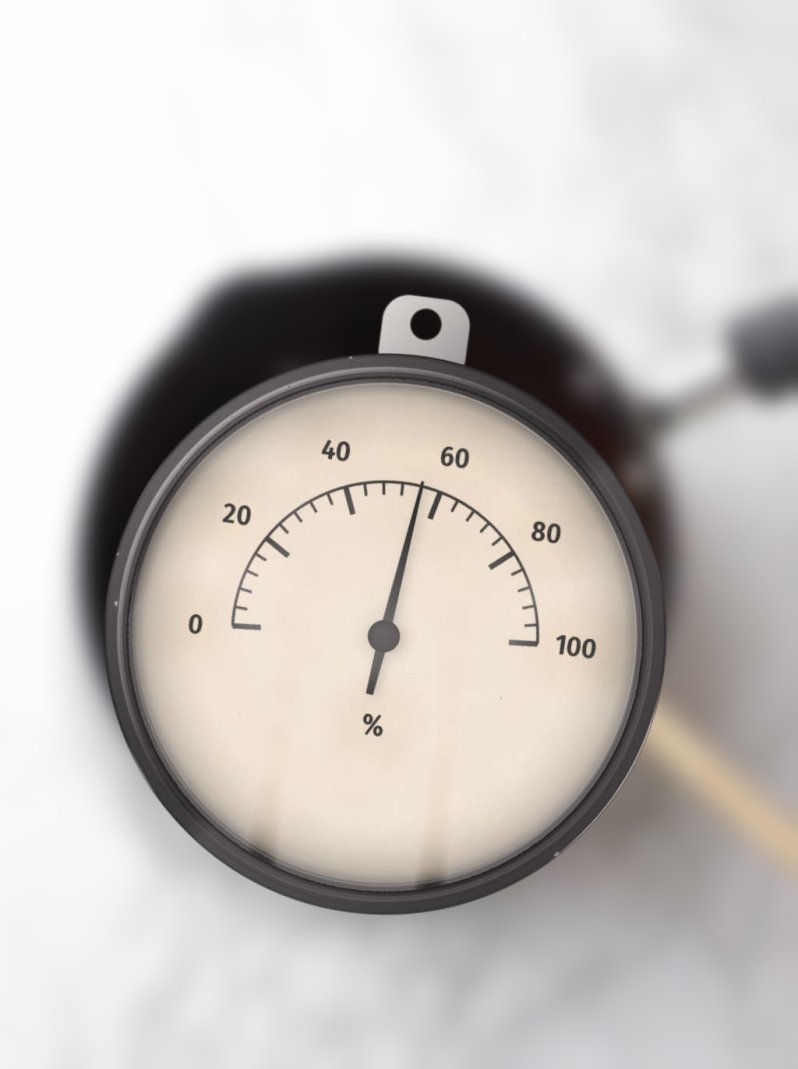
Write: 56 %
